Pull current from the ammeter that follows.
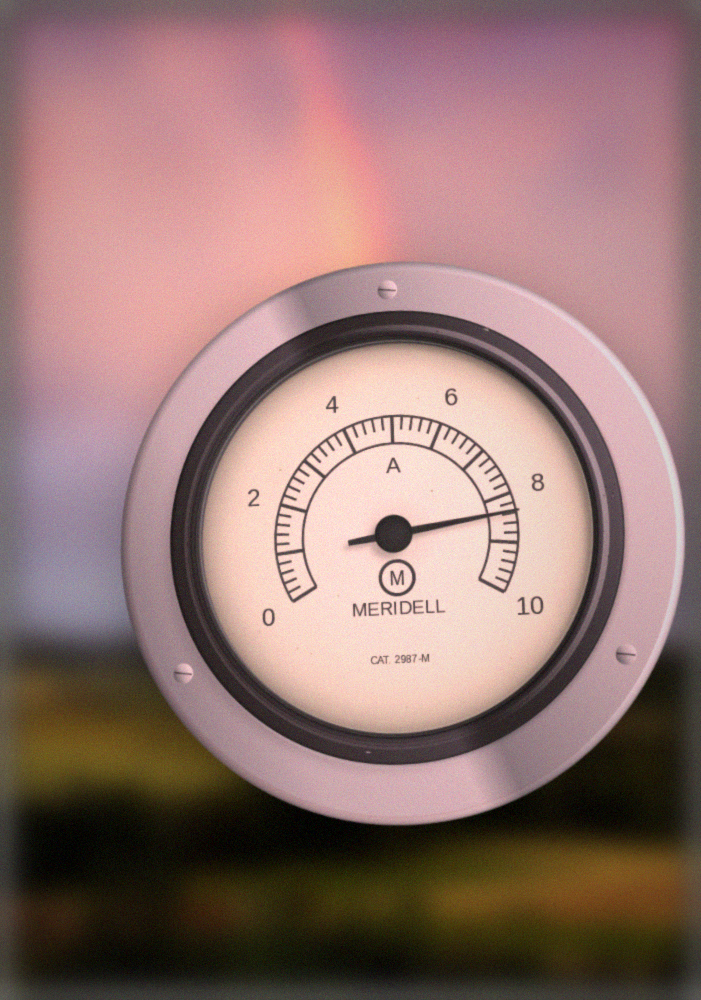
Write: 8.4 A
